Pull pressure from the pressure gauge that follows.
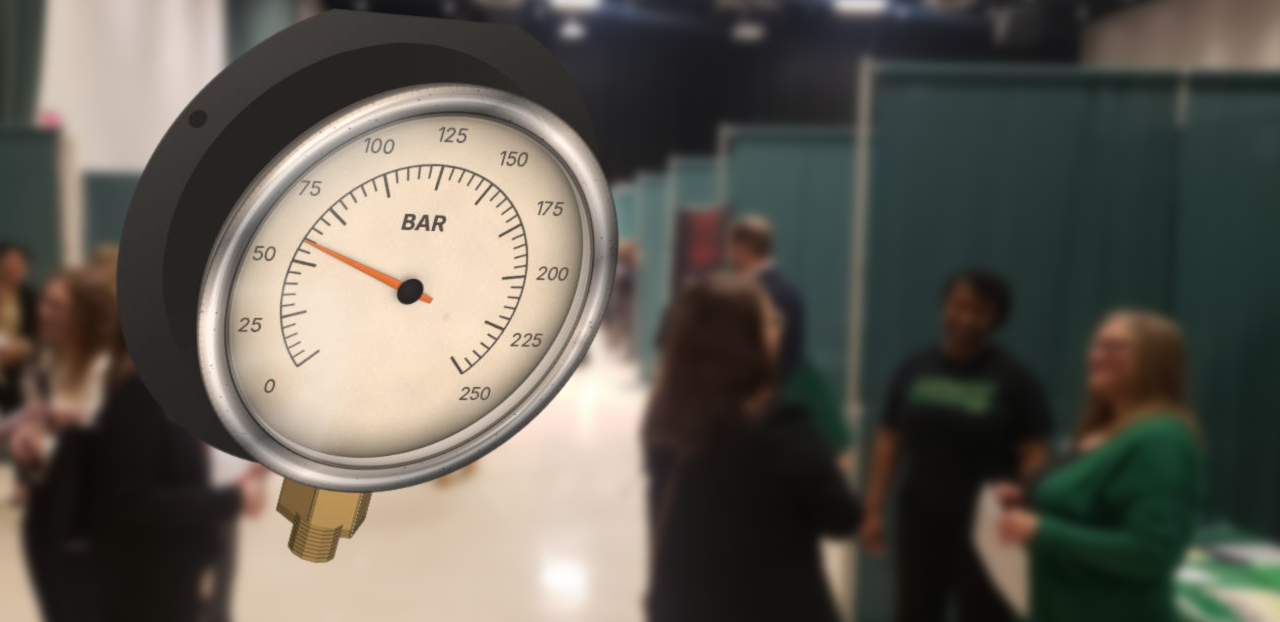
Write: 60 bar
